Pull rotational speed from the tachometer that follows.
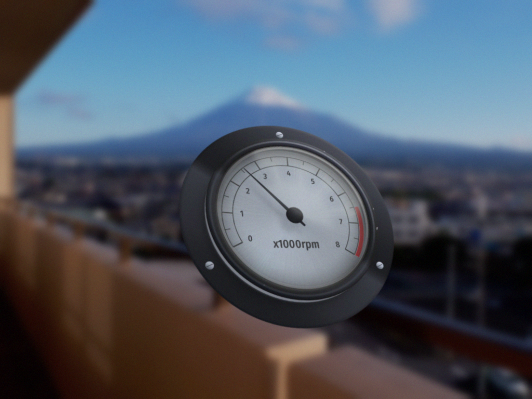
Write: 2500 rpm
